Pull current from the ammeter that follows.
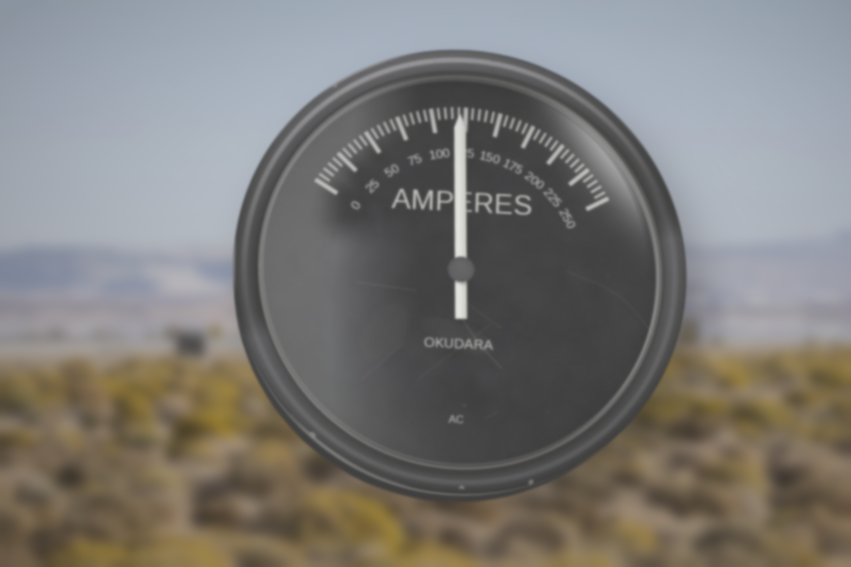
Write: 120 A
